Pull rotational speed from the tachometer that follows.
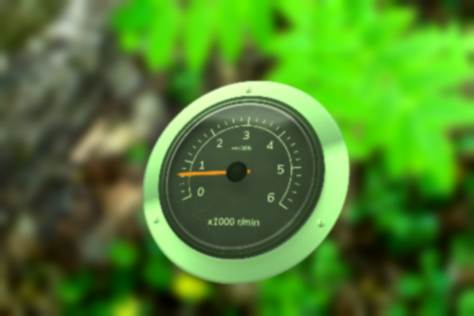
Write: 600 rpm
